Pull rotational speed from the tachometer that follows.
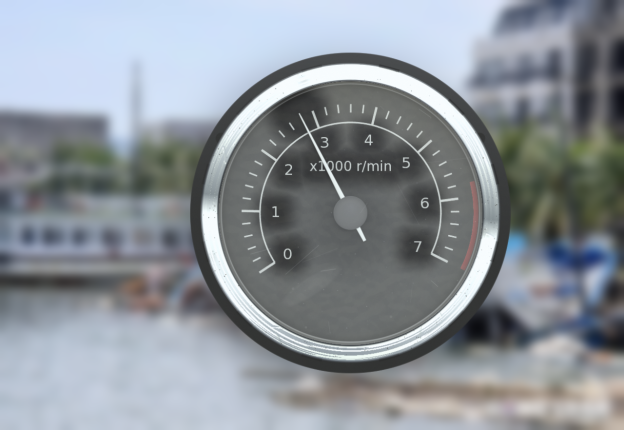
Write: 2800 rpm
